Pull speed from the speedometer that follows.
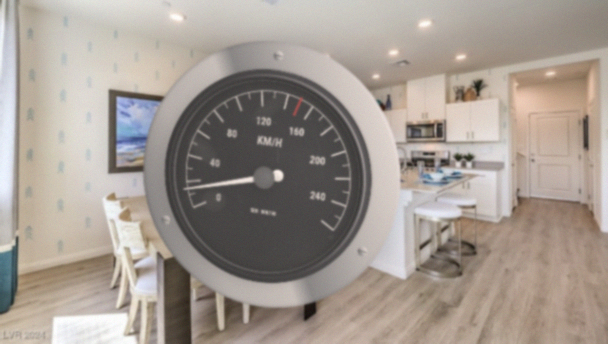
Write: 15 km/h
